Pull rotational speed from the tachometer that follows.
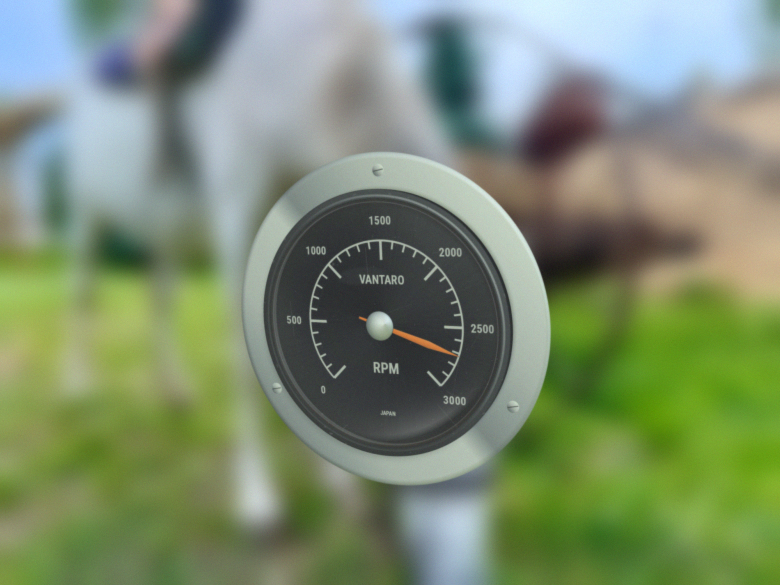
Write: 2700 rpm
